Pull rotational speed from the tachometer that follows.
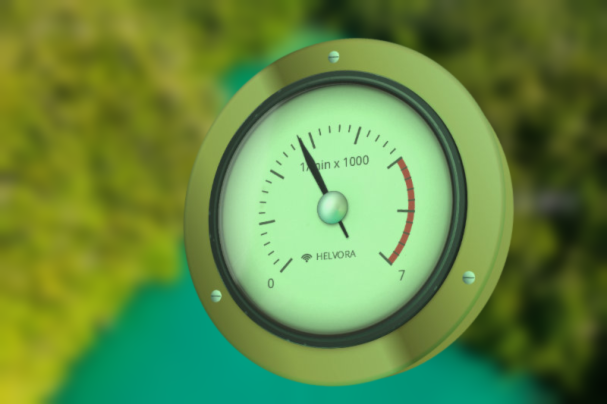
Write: 2800 rpm
